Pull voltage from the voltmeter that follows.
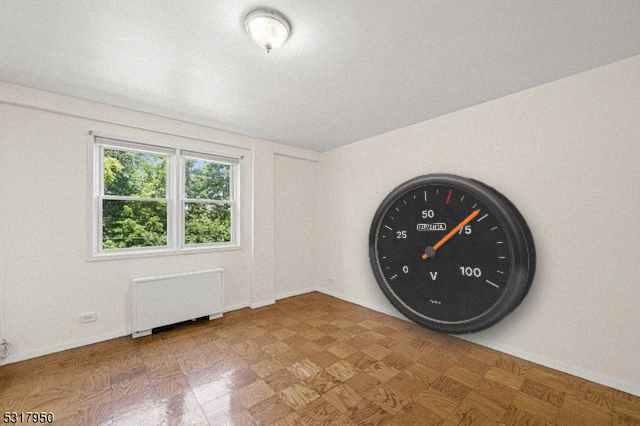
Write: 72.5 V
